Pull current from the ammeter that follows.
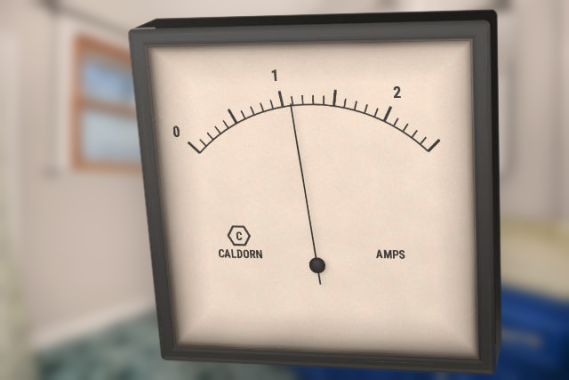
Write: 1.1 A
